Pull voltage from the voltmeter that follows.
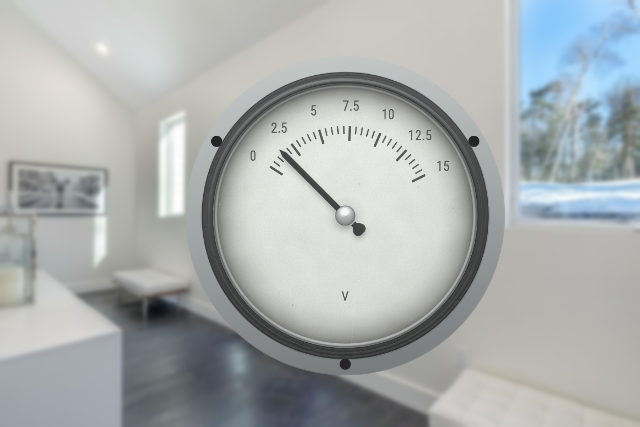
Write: 1.5 V
